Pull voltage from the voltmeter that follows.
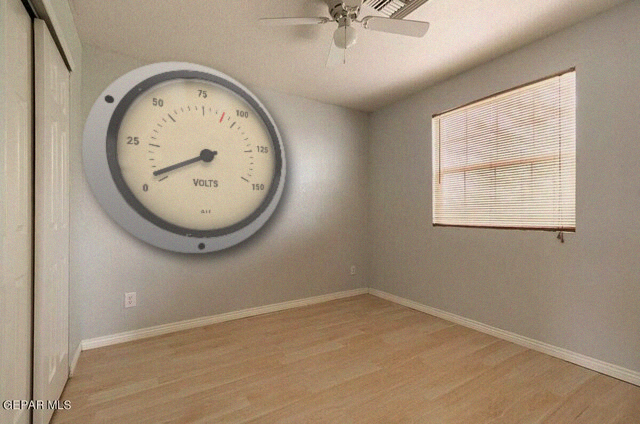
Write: 5 V
